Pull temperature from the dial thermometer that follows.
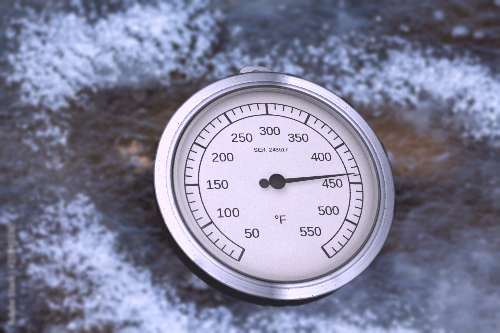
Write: 440 °F
